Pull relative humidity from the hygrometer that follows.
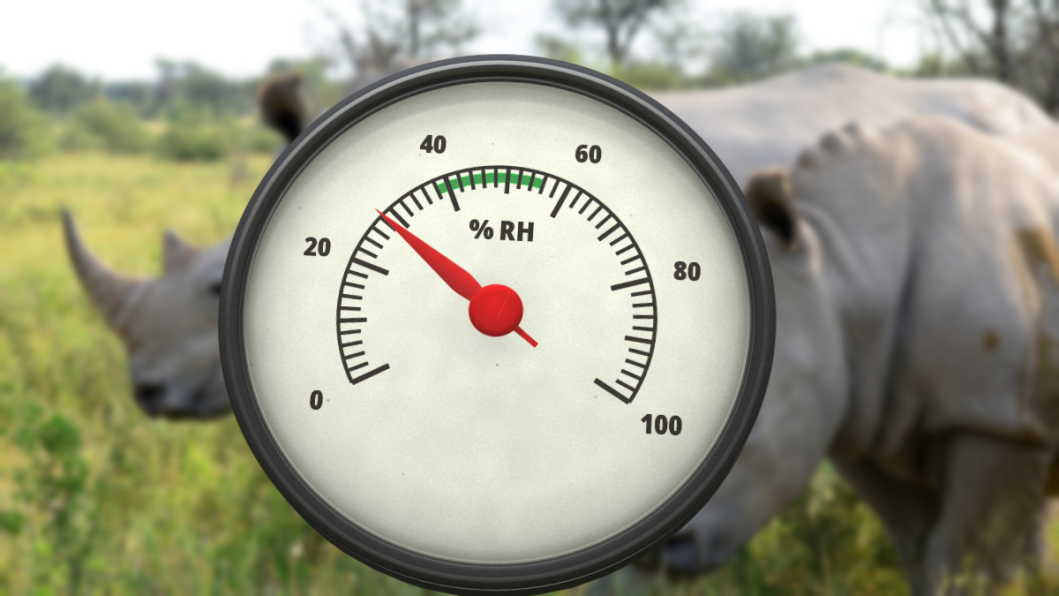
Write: 28 %
